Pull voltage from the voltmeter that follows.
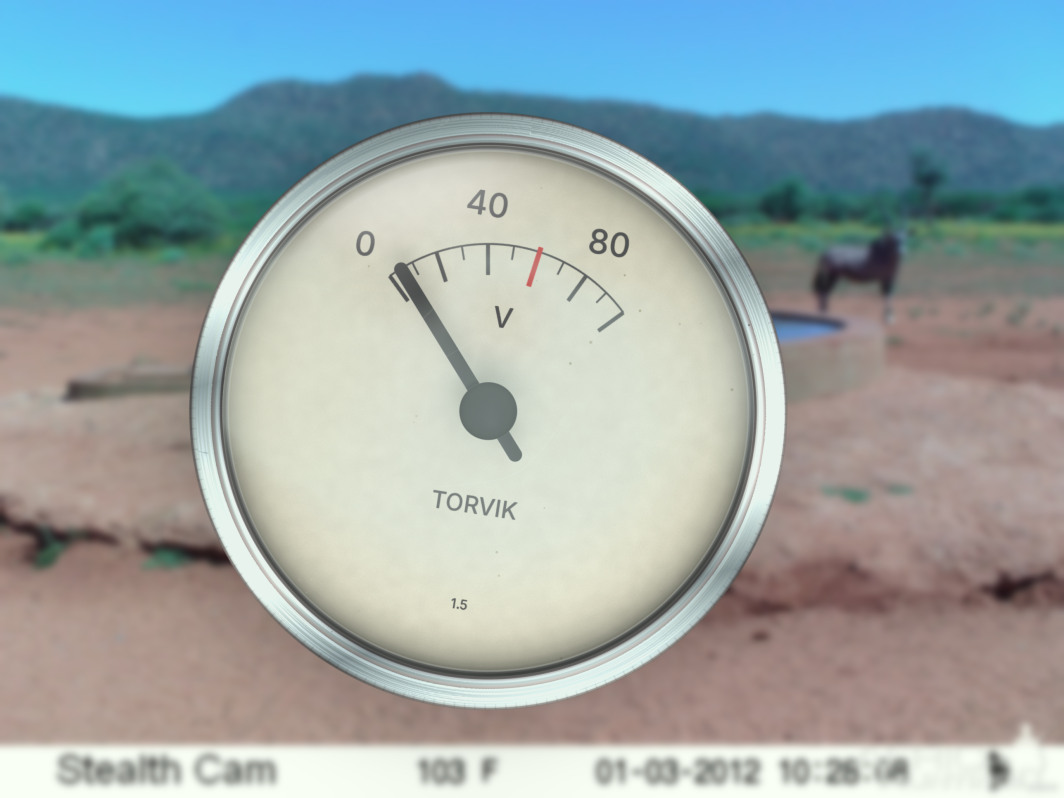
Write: 5 V
